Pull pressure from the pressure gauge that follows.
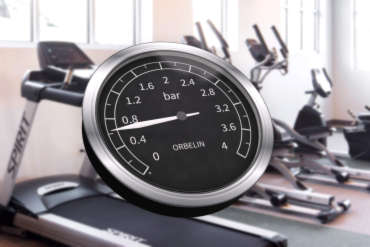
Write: 0.6 bar
